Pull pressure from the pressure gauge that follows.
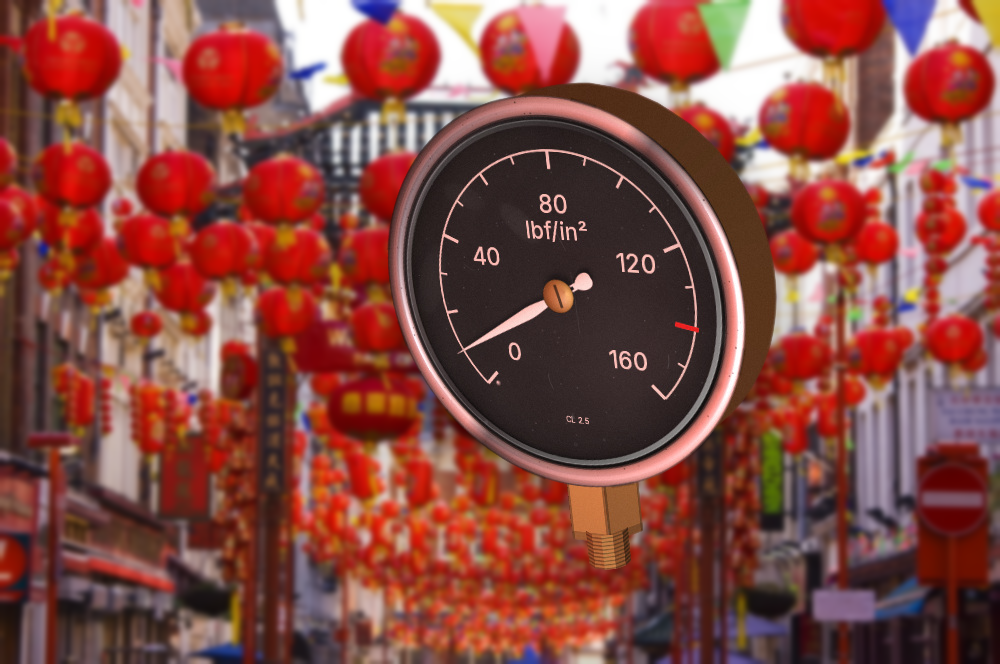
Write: 10 psi
